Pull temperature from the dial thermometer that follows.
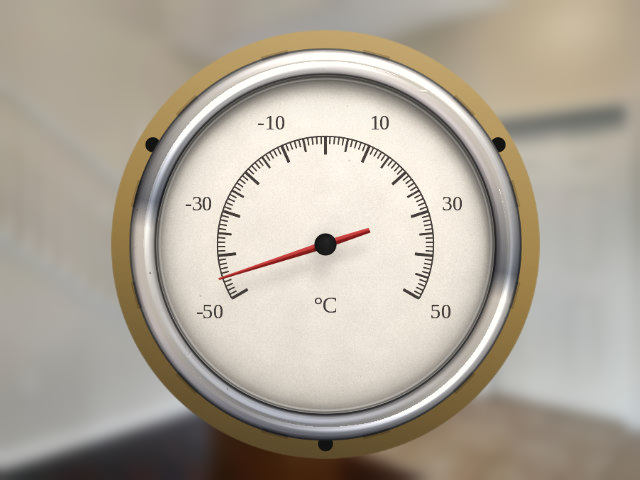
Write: -45 °C
